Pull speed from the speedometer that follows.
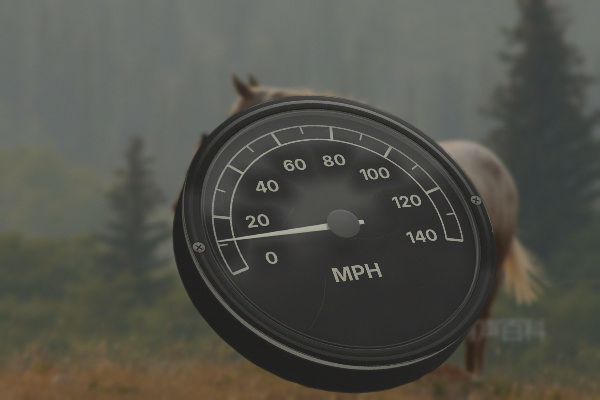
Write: 10 mph
